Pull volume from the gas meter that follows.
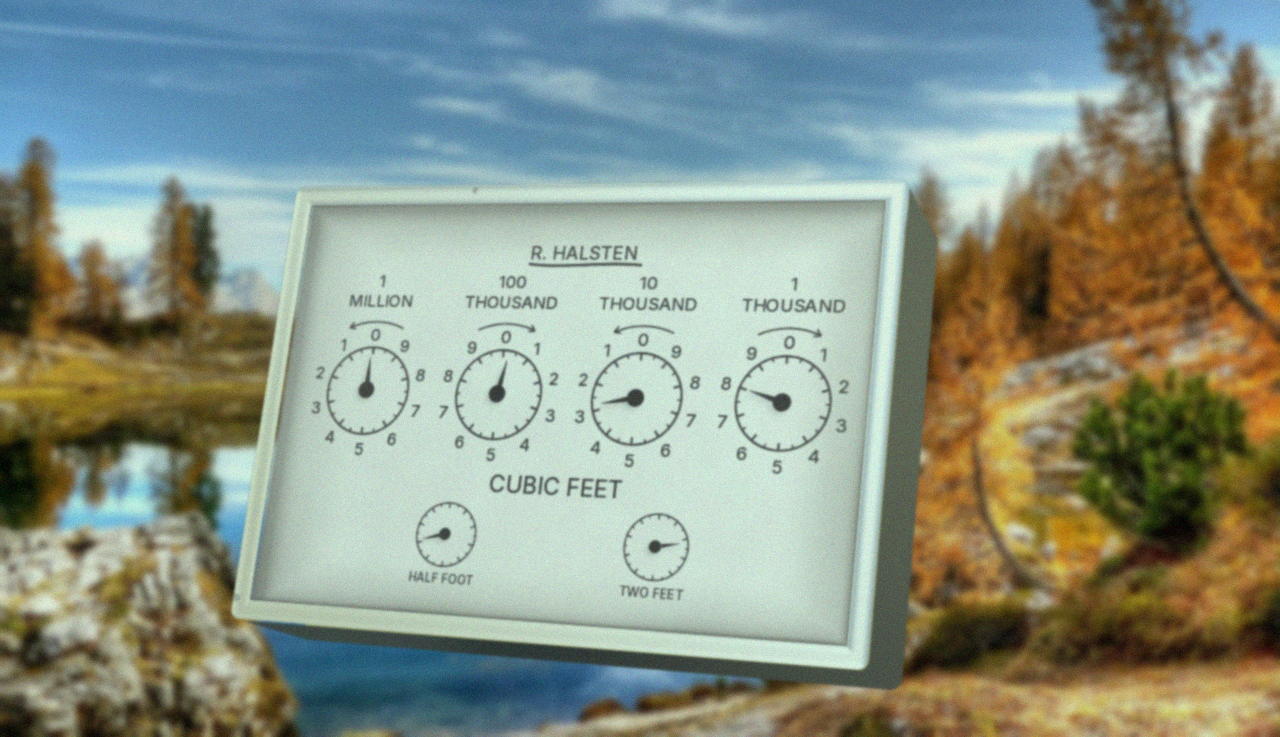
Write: 2800 ft³
